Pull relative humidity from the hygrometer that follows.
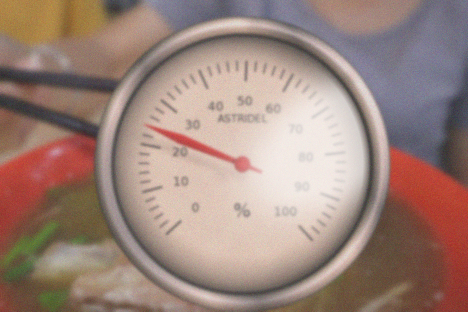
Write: 24 %
